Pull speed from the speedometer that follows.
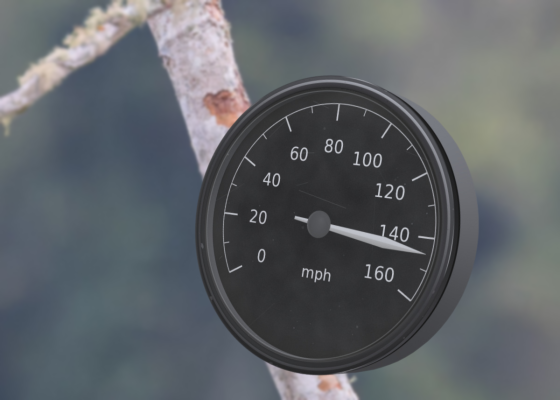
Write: 145 mph
